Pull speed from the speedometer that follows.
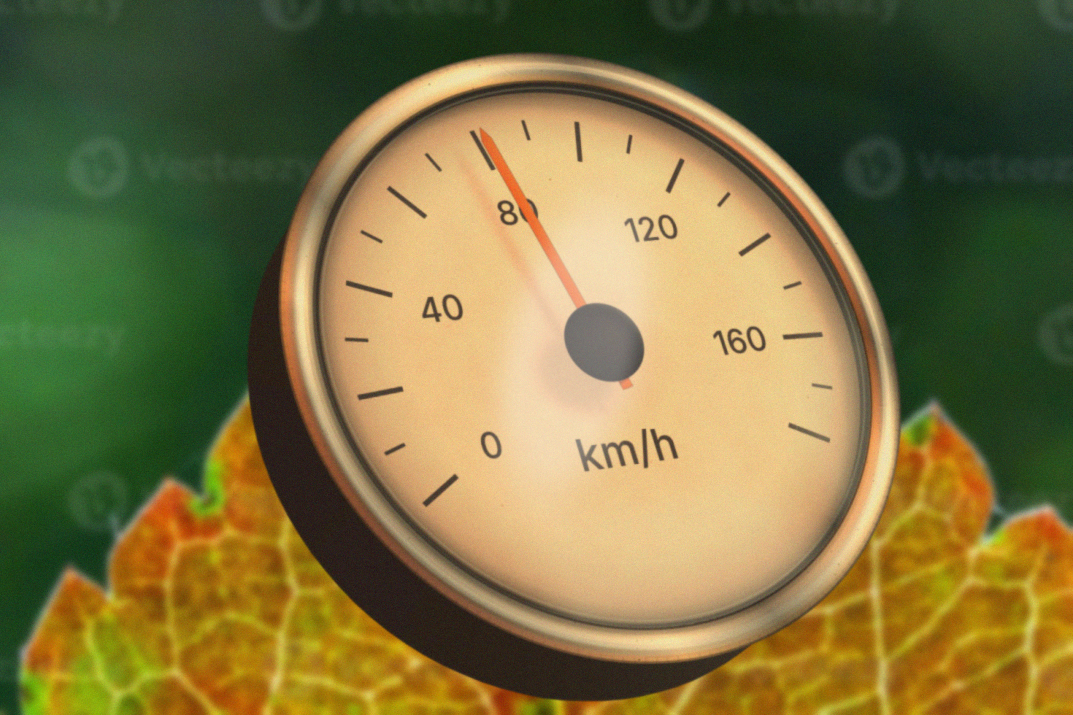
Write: 80 km/h
